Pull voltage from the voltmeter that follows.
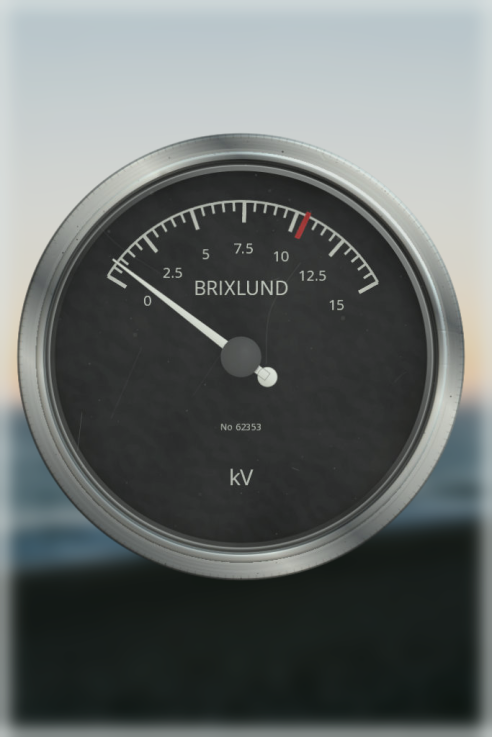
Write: 0.75 kV
